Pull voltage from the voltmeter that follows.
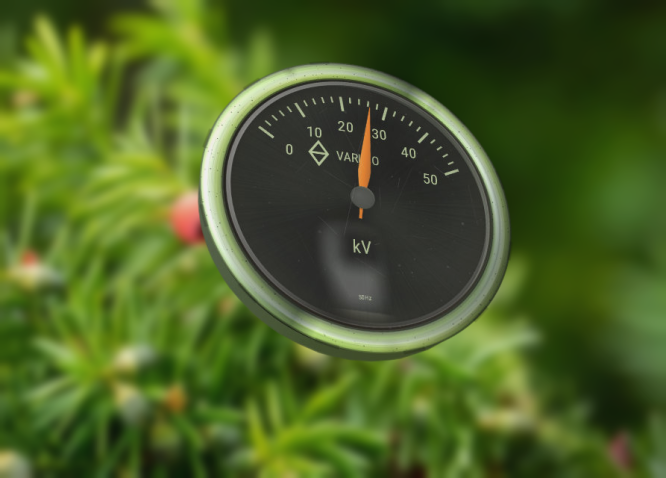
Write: 26 kV
